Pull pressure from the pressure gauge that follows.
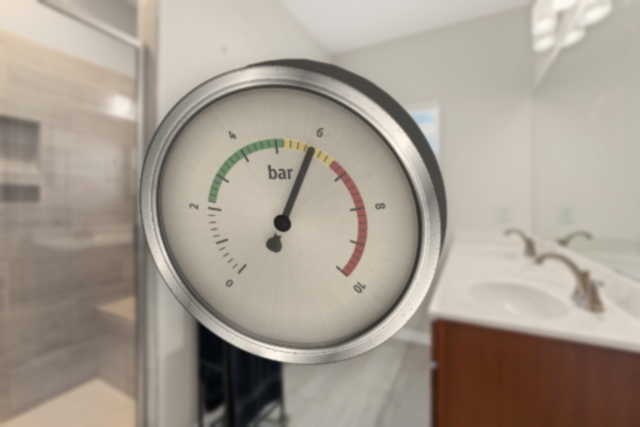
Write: 6 bar
